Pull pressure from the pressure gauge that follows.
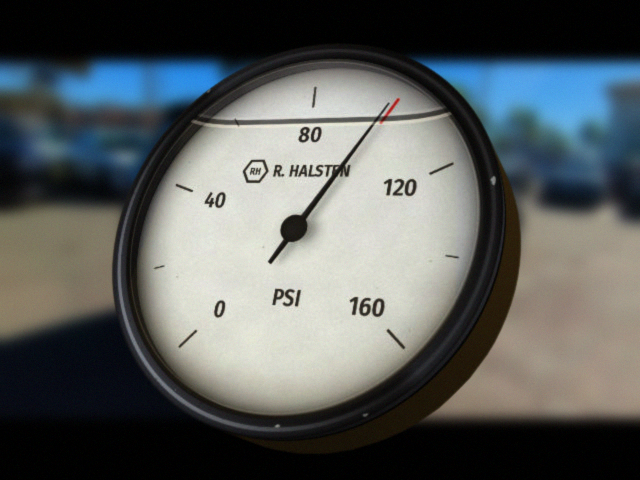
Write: 100 psi
